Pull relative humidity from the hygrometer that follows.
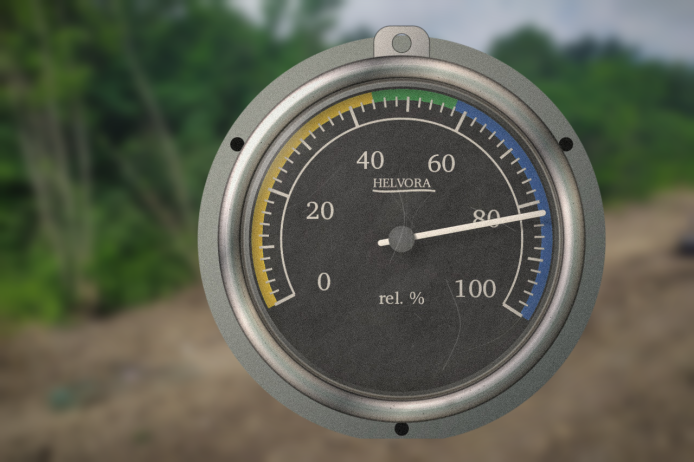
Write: 82 %
